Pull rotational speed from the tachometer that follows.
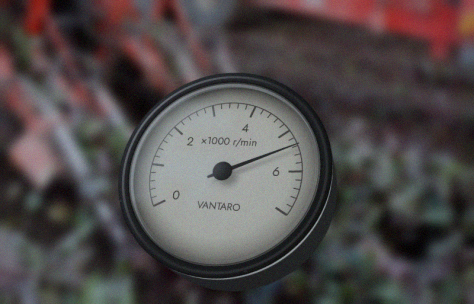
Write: 5400 rpm
